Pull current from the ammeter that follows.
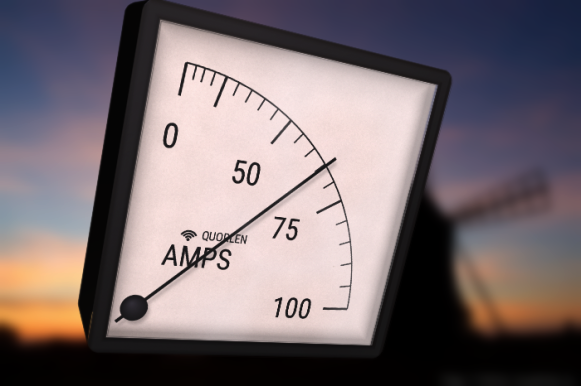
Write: 65 A
